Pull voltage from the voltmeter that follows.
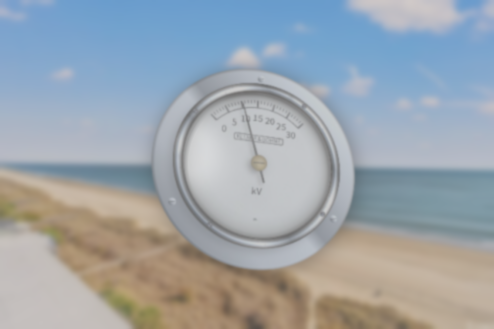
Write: 10 kV
